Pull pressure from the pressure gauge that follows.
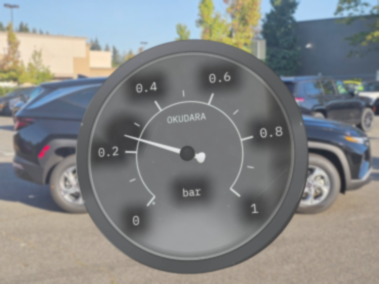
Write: 0.25 bar
